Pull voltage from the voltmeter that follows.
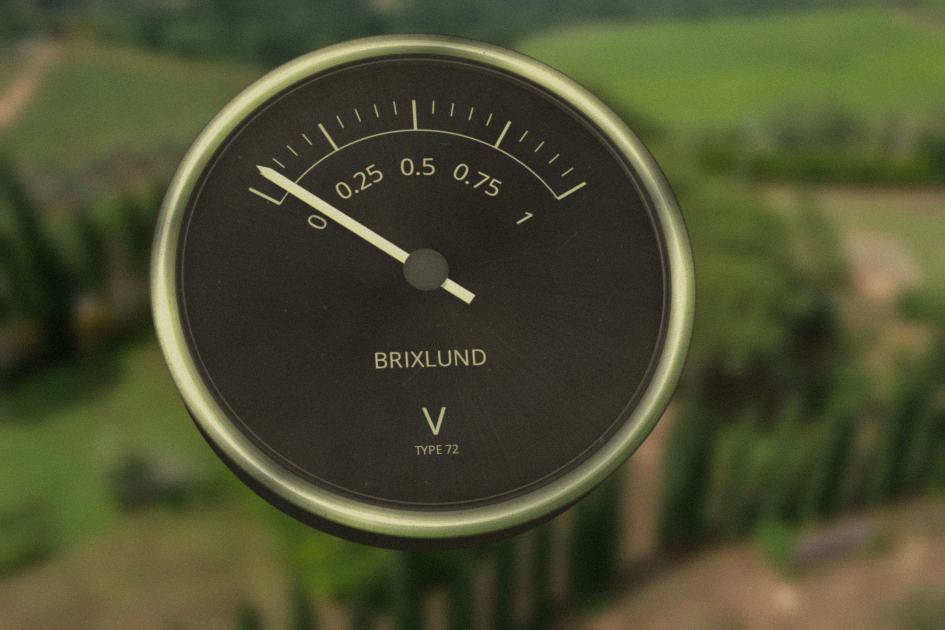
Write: 0.05 V
